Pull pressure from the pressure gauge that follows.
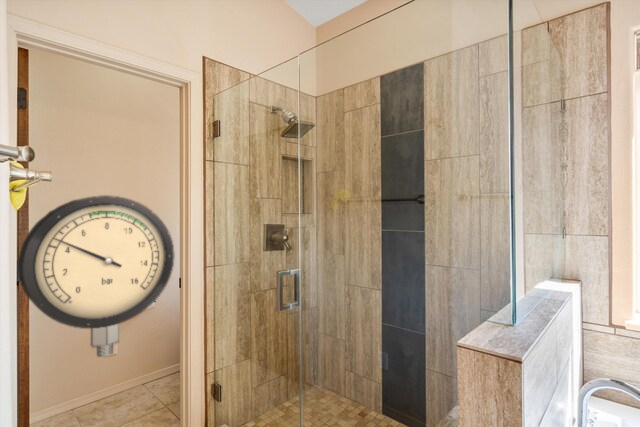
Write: 4.5 bar
